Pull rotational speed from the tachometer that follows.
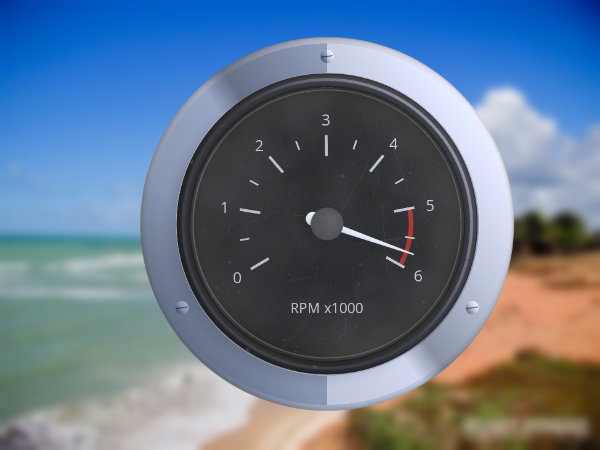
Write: 5750 rpm
